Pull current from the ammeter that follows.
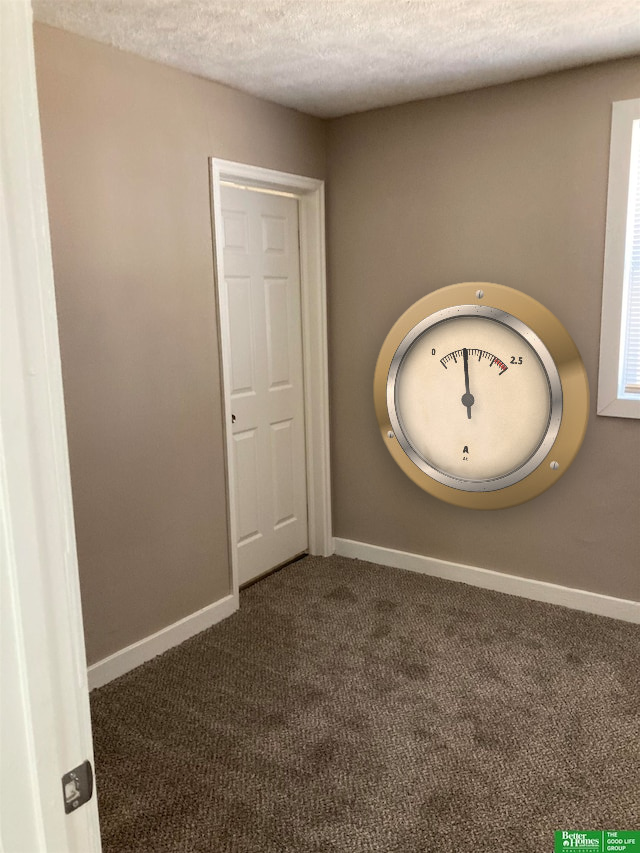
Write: 1 A
